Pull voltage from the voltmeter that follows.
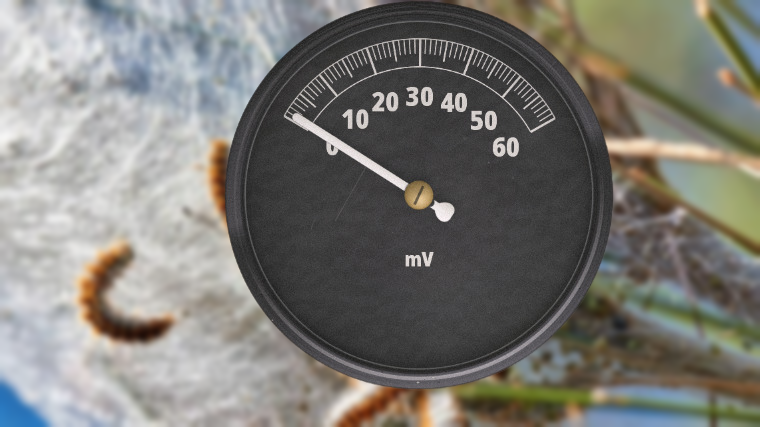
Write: 1 mV
